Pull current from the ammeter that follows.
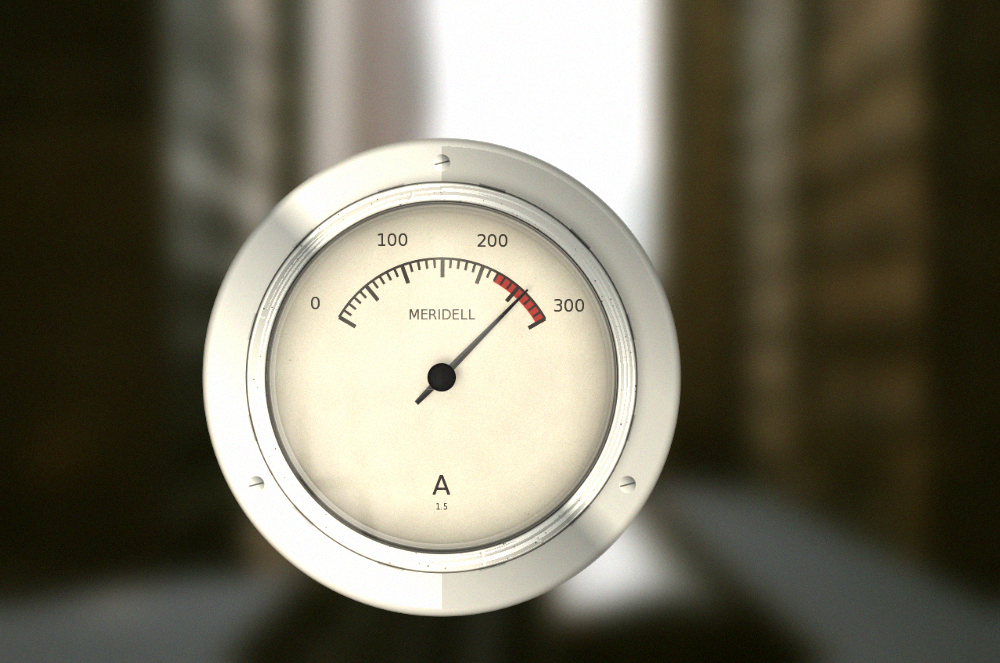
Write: 260 A
